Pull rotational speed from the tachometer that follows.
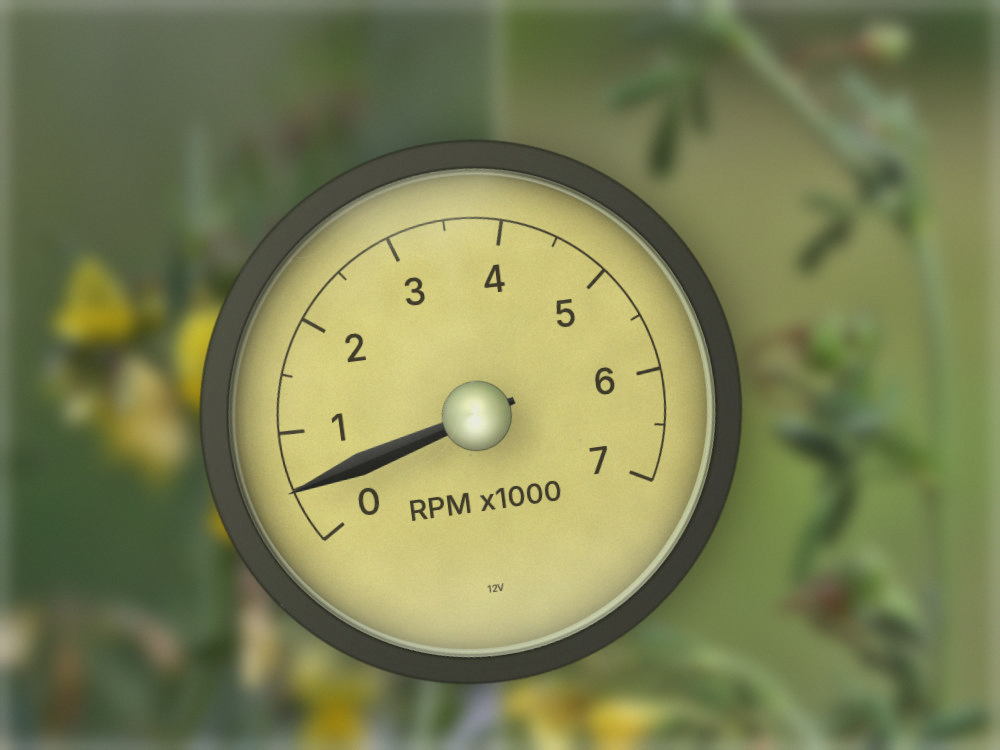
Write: 500 rpm
